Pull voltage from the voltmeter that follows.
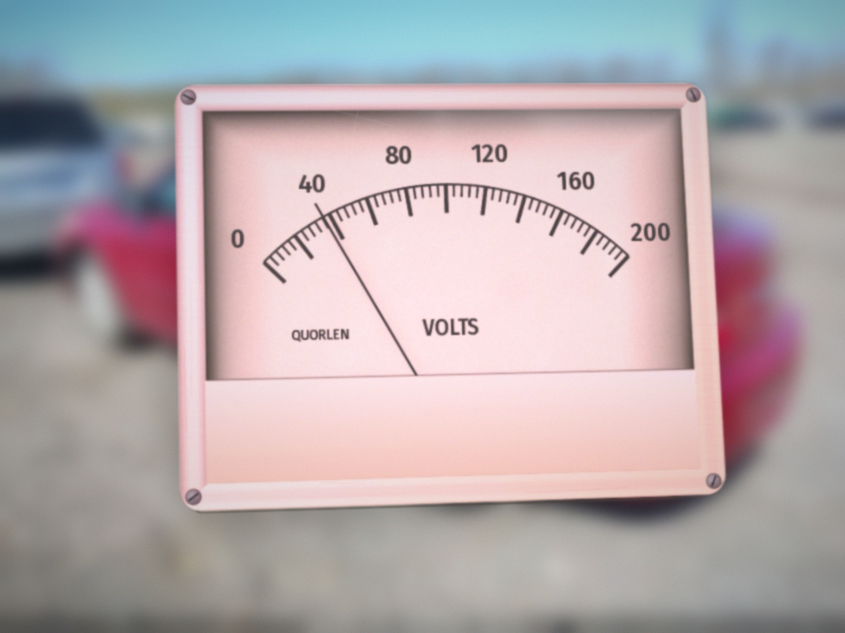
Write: 36 V
